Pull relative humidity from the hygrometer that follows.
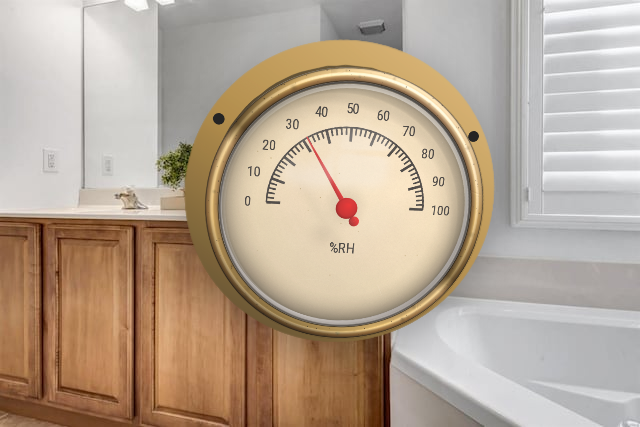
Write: 32 %
